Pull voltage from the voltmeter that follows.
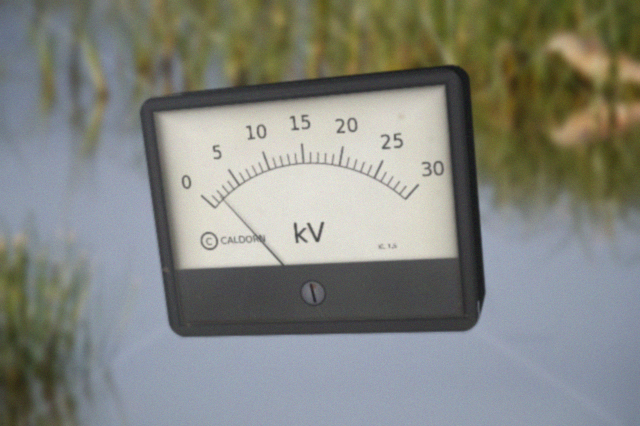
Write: 2 kV
